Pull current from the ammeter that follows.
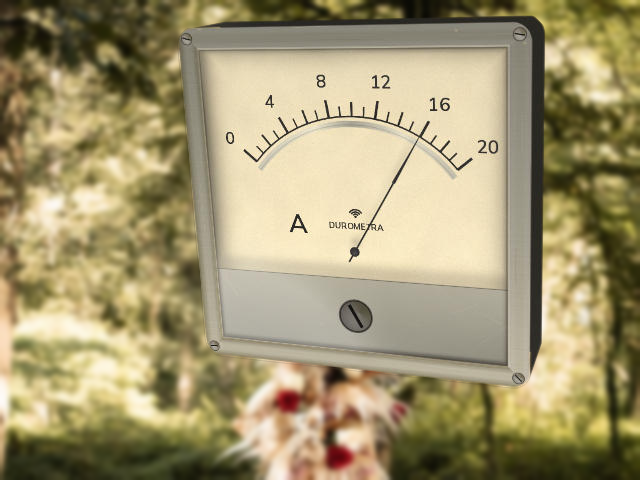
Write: 16 A
